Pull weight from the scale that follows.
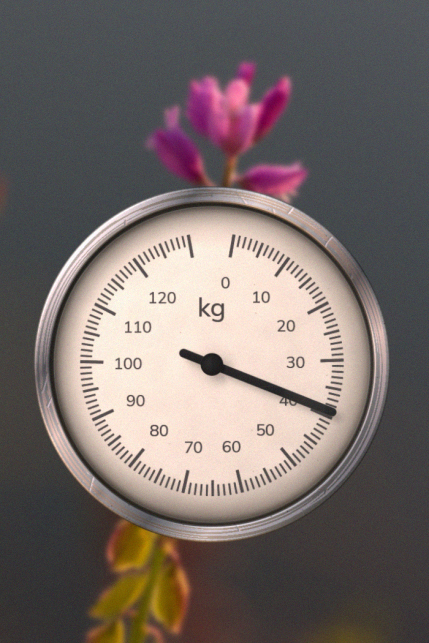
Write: 39 kg
